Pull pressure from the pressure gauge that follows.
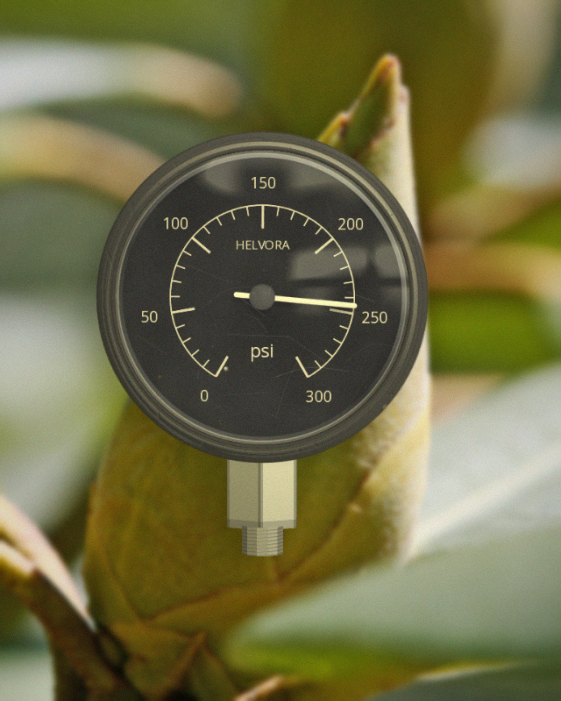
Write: 245 psi
